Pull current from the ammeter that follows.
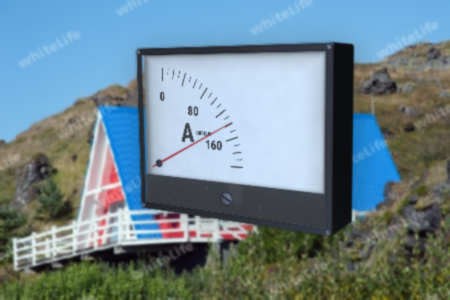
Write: 140 A
